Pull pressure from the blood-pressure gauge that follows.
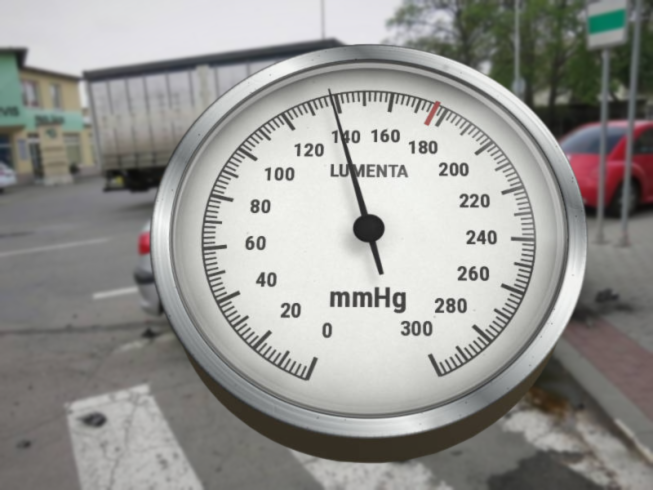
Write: 138 mmHg
